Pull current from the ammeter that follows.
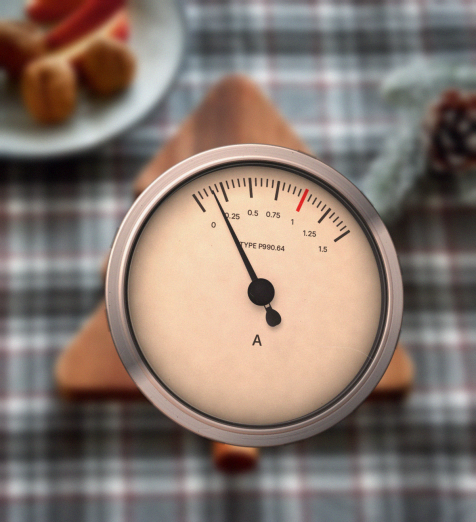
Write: 0.15 A
